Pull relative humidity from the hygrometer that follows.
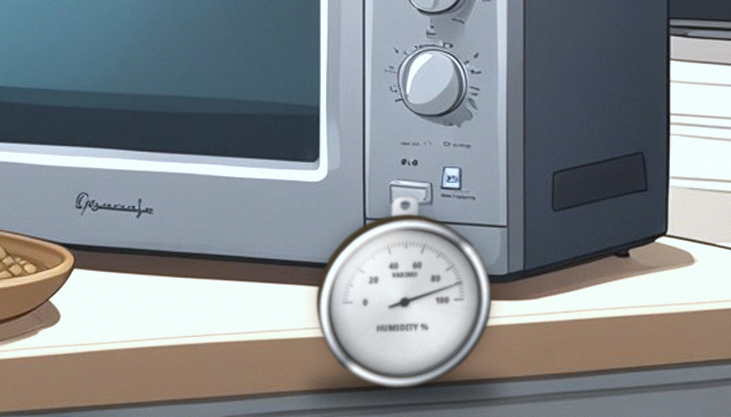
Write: 90 %
